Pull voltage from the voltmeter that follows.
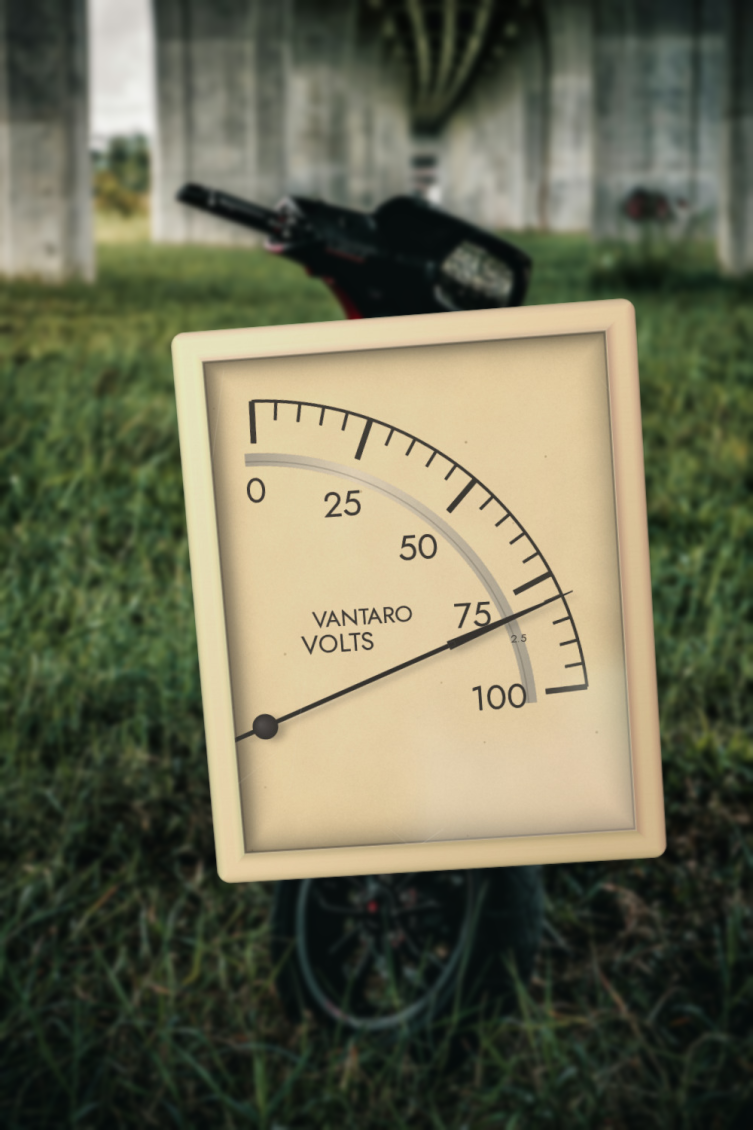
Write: 80 V
